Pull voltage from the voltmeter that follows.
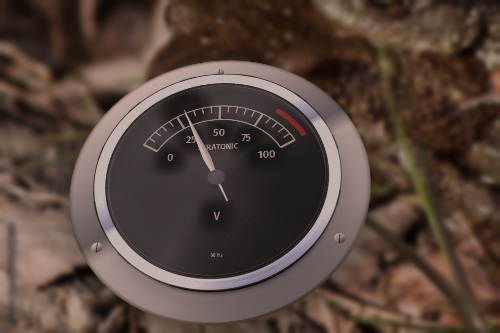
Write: 30 V
